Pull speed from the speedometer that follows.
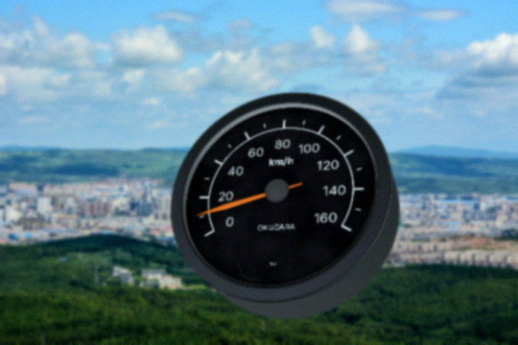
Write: 10 km/h
